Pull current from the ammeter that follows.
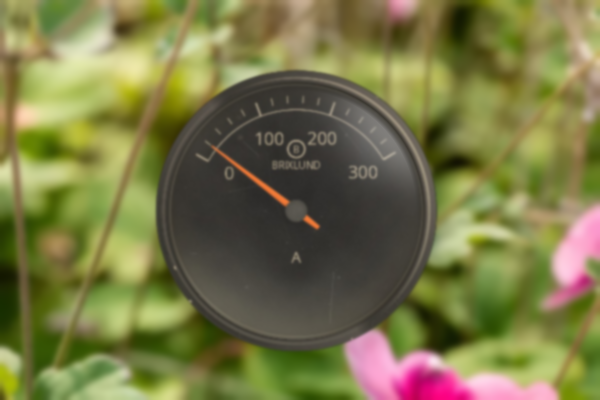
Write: 20 A
